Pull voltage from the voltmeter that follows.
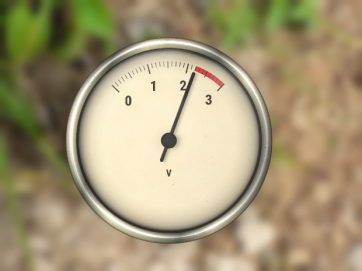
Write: 2.2 V
